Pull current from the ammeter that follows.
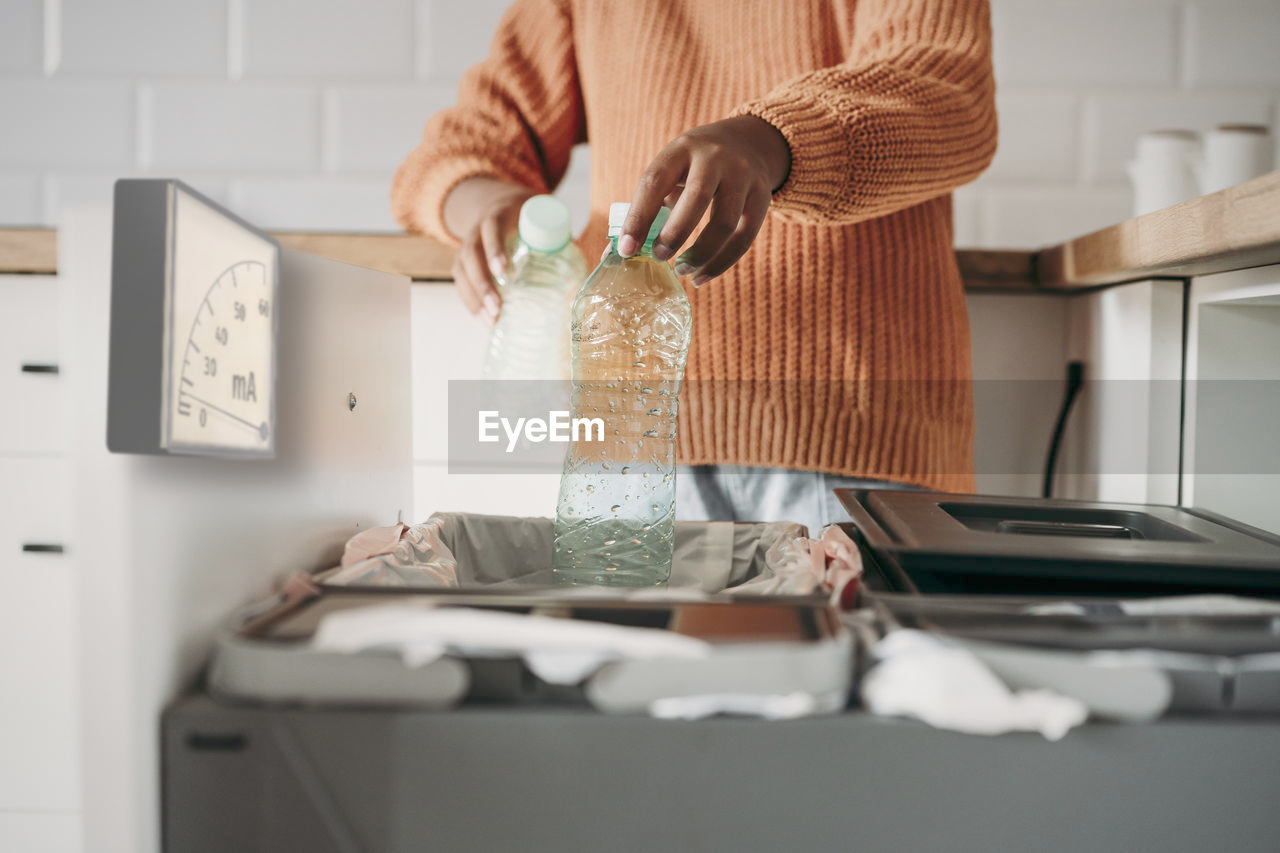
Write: 15 mA
